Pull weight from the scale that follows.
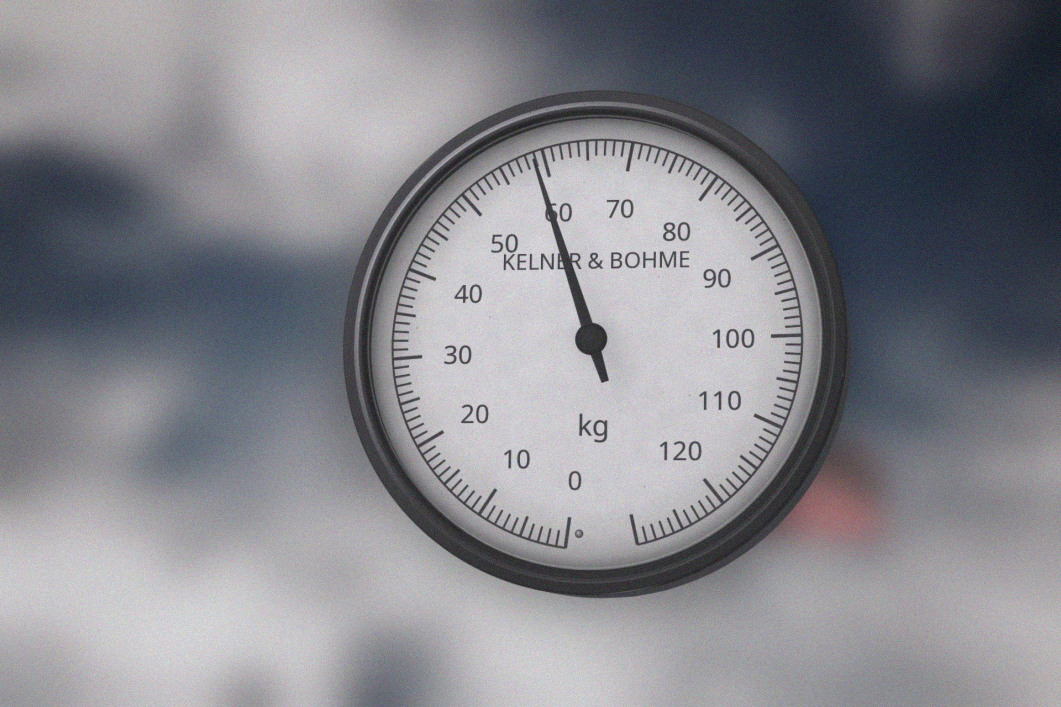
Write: 59 kg
